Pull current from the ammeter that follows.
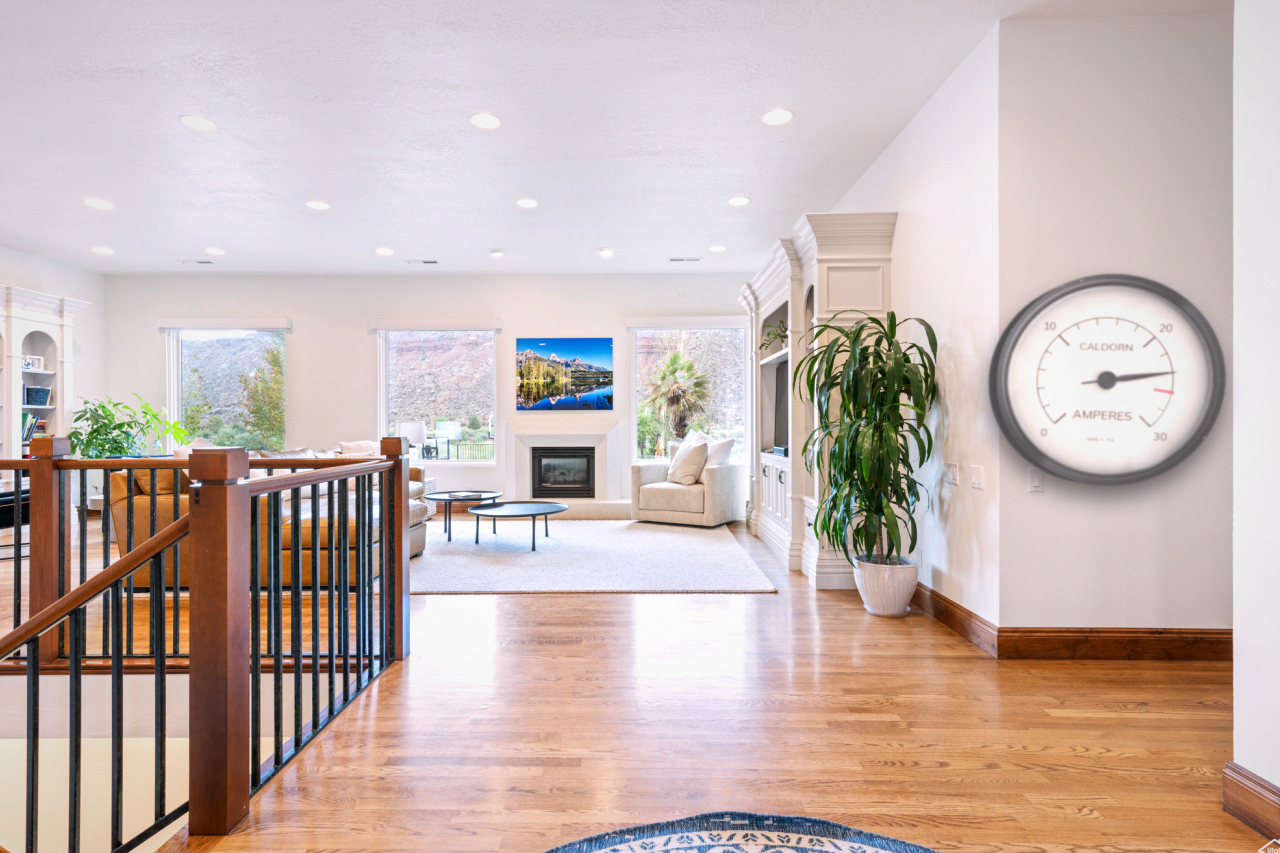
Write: 24 A
